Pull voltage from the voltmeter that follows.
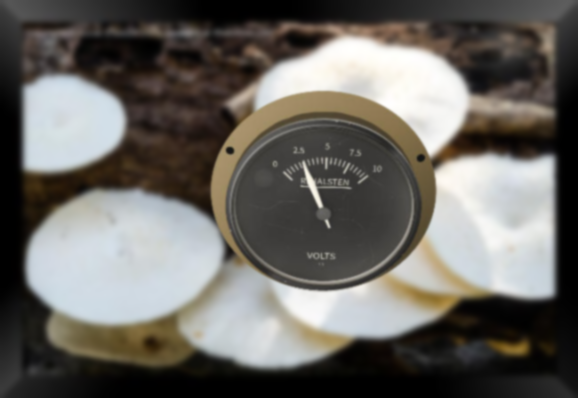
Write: 2.5 V
